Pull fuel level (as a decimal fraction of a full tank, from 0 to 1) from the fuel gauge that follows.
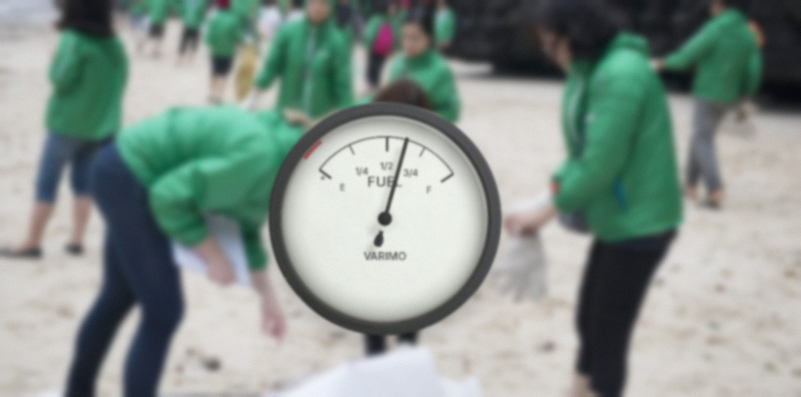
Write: 0.625
